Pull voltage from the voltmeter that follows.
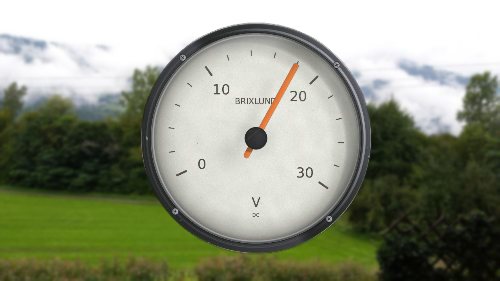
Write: 18 V
